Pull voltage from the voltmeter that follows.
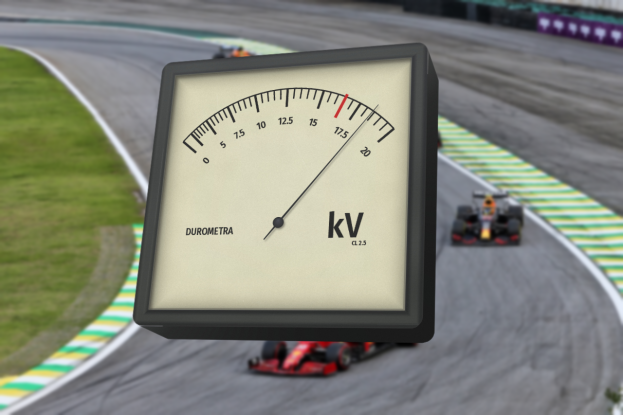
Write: 18.5 kV
